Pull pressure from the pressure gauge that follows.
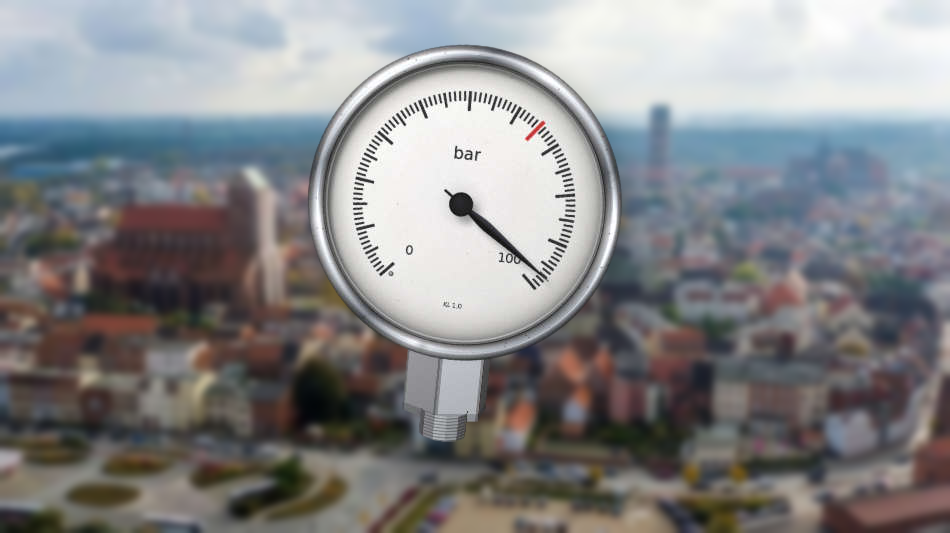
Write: 97 bar
